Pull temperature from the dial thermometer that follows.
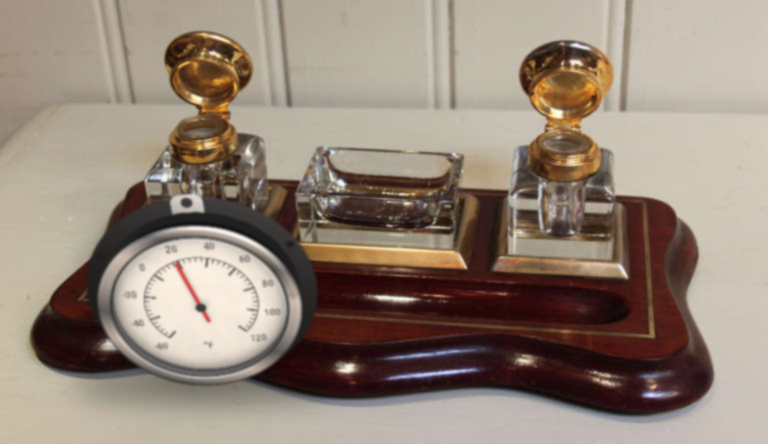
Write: 20 °F
